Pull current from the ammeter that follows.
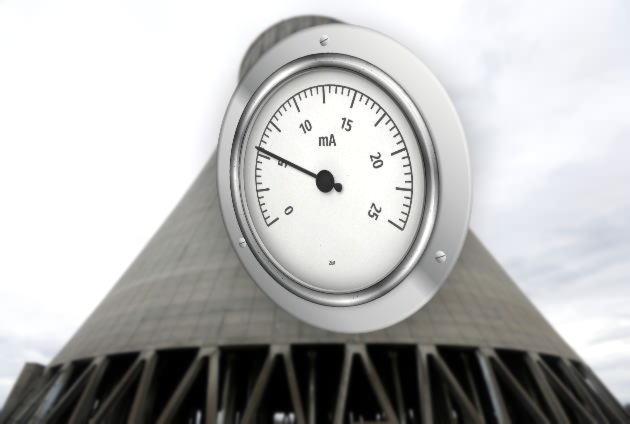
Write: 5.5 mA
